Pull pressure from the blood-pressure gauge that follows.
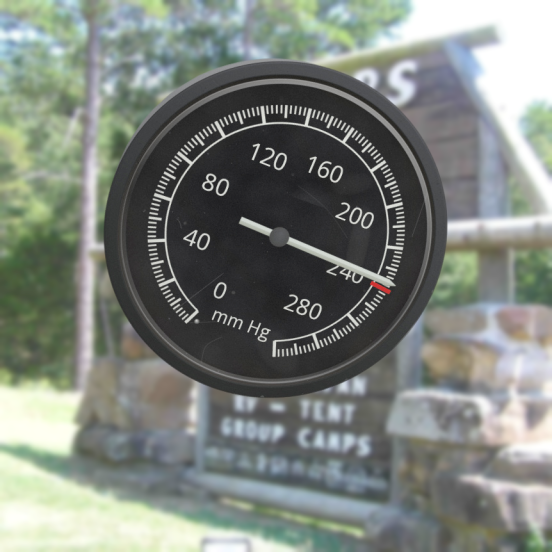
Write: 236 mmHg
